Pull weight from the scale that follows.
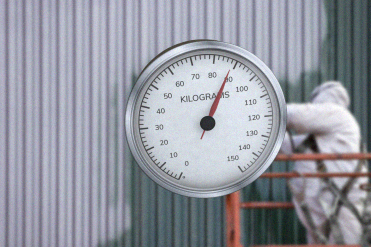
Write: 88 kg
